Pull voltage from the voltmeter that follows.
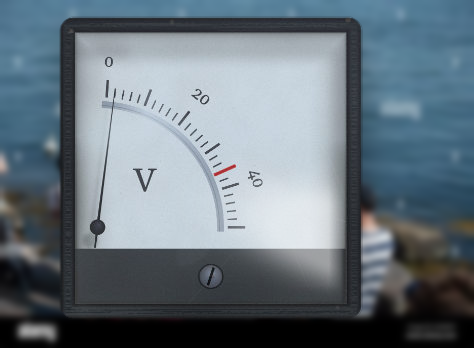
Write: 2 V
